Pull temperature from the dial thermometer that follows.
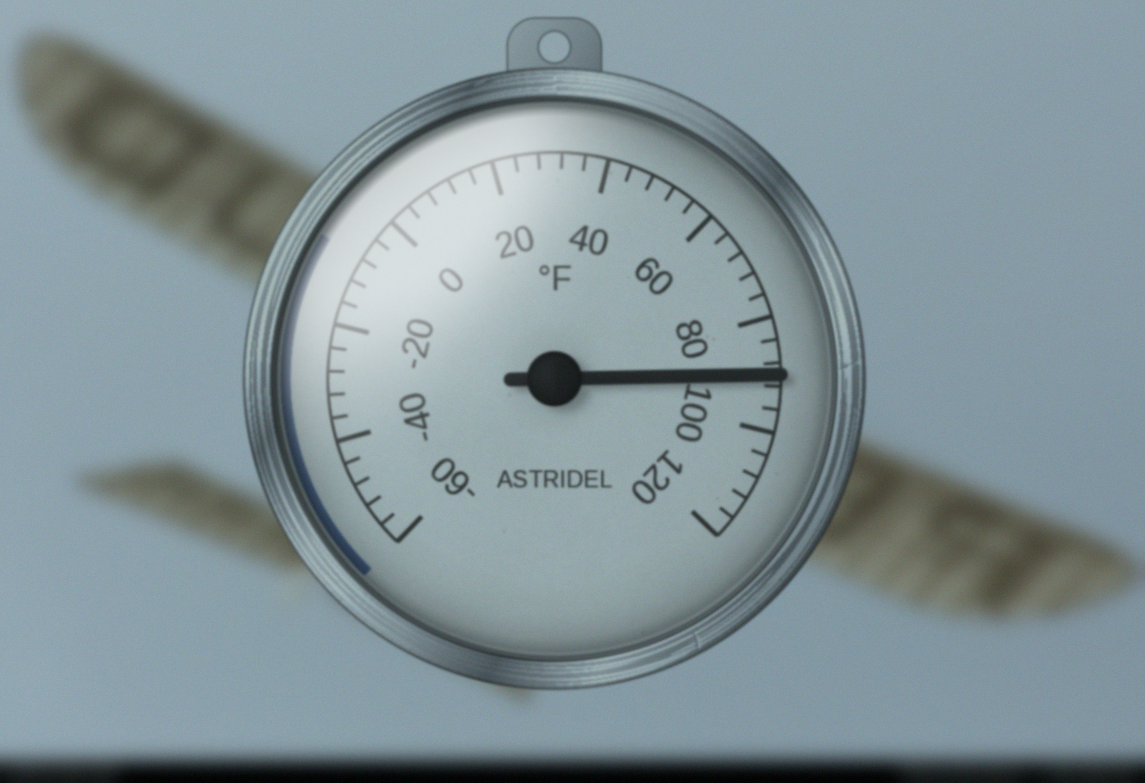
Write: 90 °F
